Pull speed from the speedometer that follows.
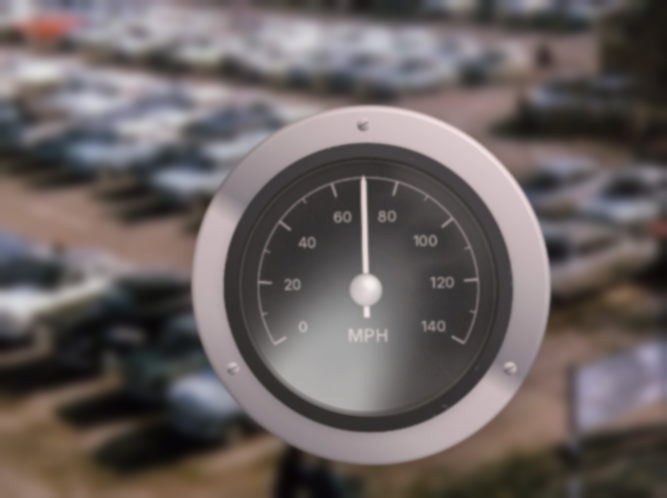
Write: 70 mph
